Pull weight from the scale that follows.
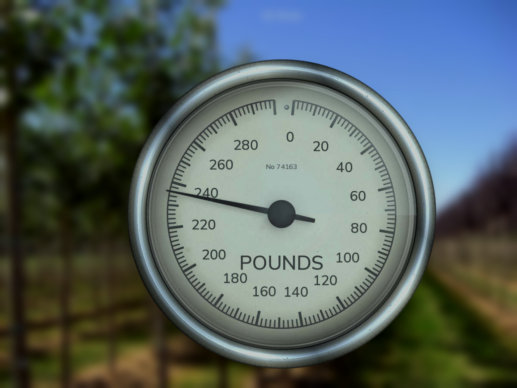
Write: 236 lb
